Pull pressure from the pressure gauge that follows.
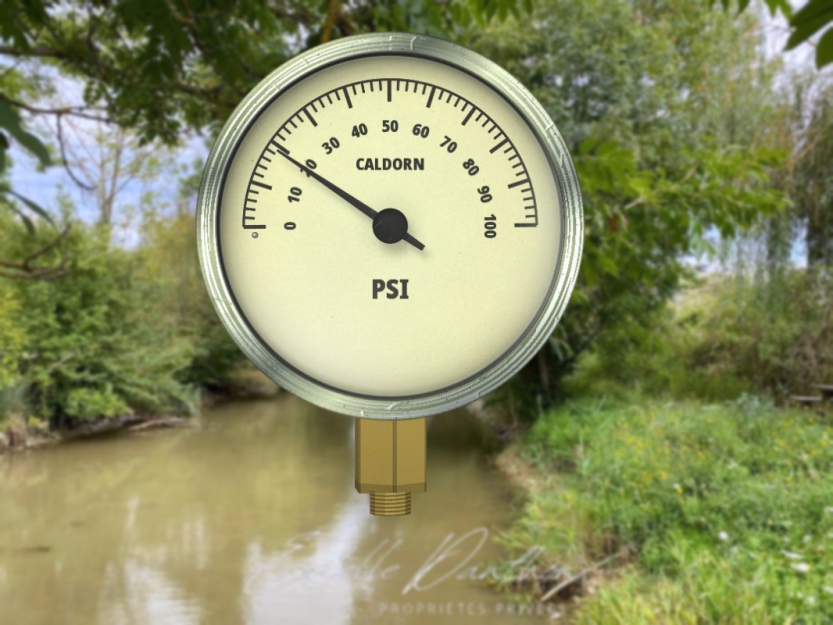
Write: 19 psi
